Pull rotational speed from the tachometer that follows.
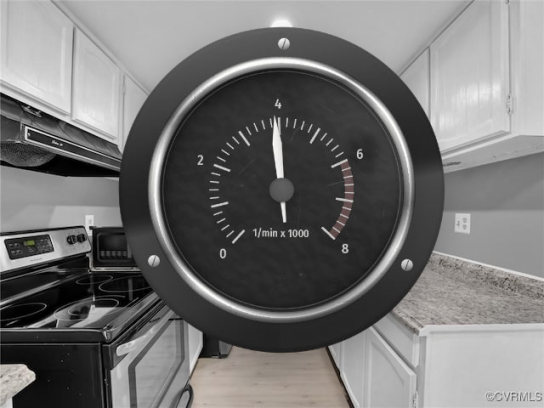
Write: 3900 rpm
